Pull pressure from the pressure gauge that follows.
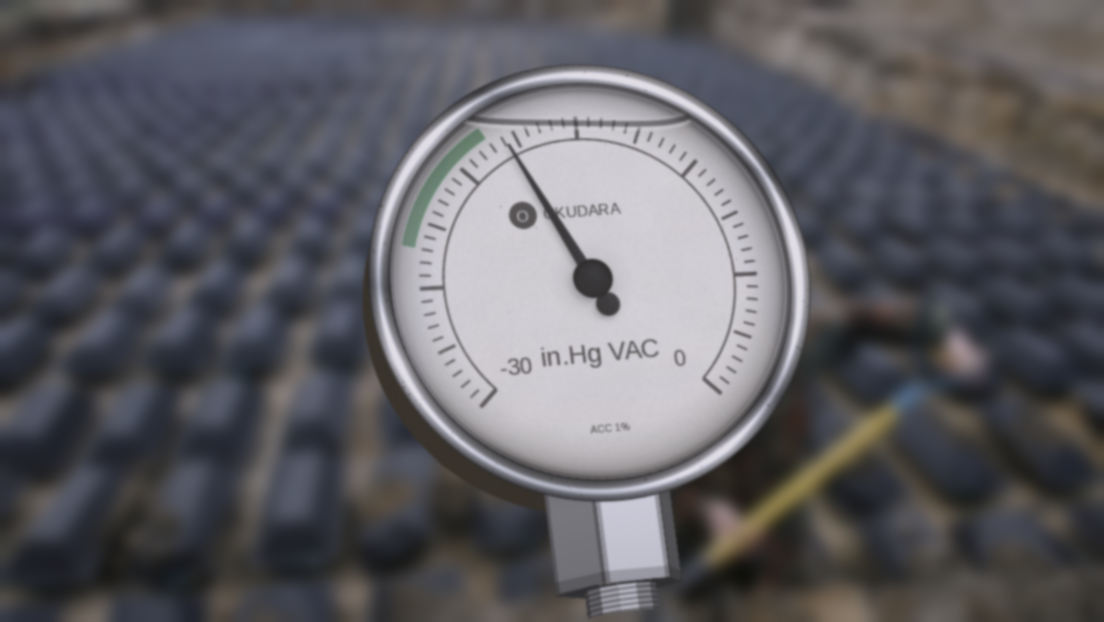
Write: -18 inHg
